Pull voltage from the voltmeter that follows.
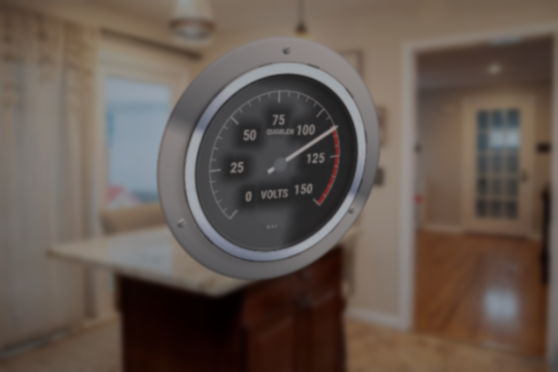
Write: 110 V
